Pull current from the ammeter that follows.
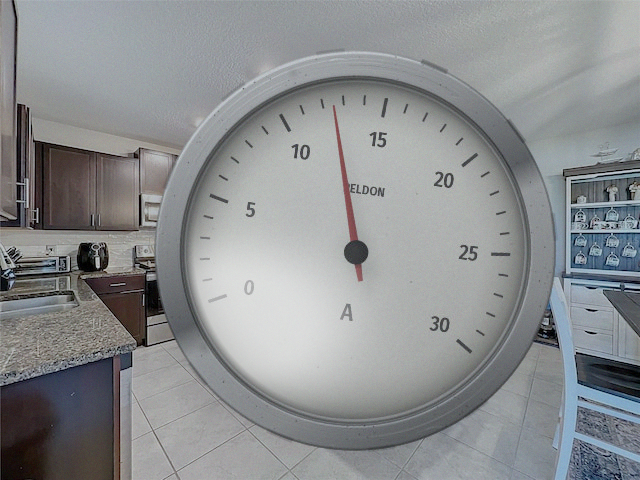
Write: 12.5 A
